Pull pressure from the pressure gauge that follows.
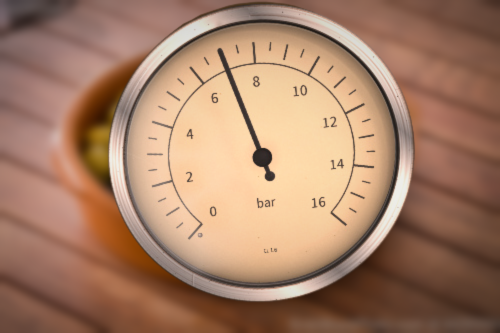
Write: 7 bar
